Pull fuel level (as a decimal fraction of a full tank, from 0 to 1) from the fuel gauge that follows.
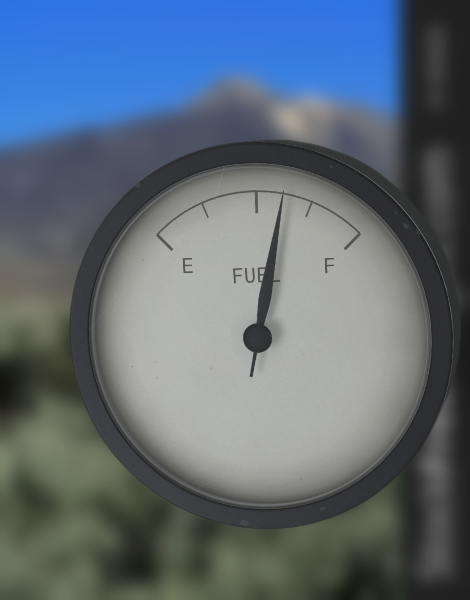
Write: 0.625
